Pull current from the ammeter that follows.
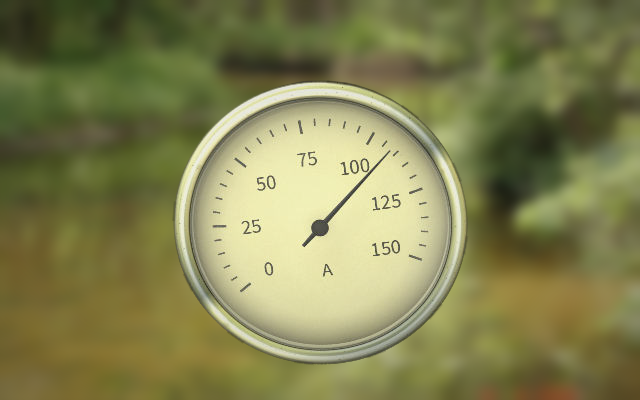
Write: 107.5 A
